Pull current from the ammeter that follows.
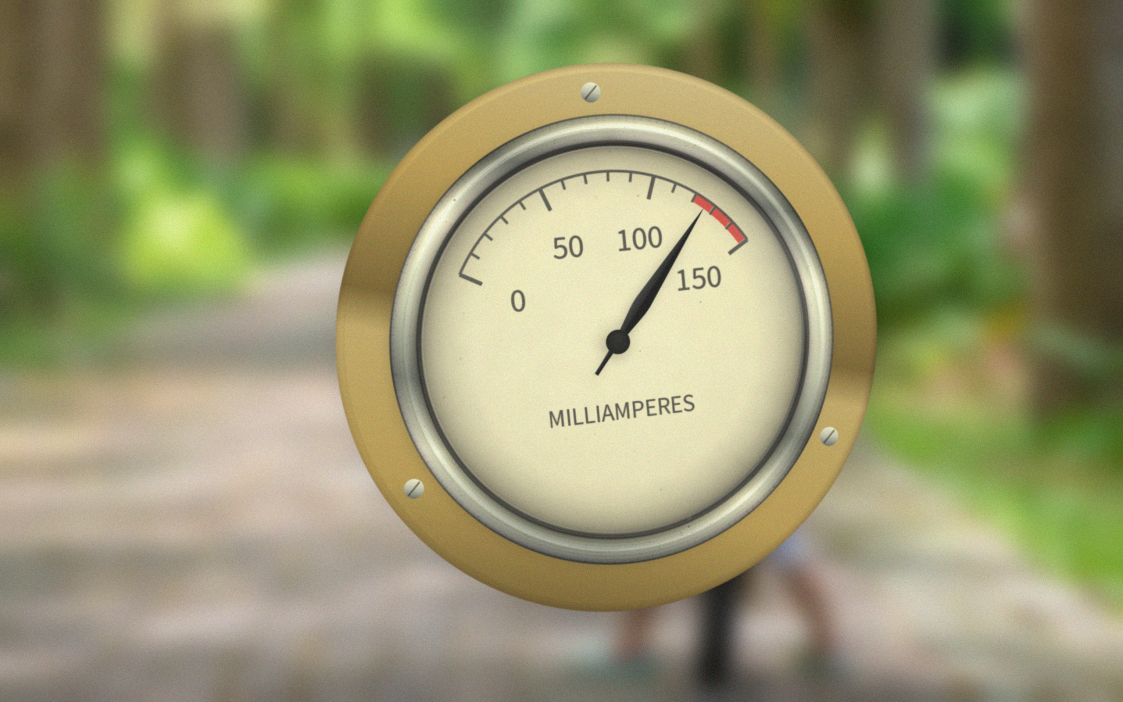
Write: 125 mA
